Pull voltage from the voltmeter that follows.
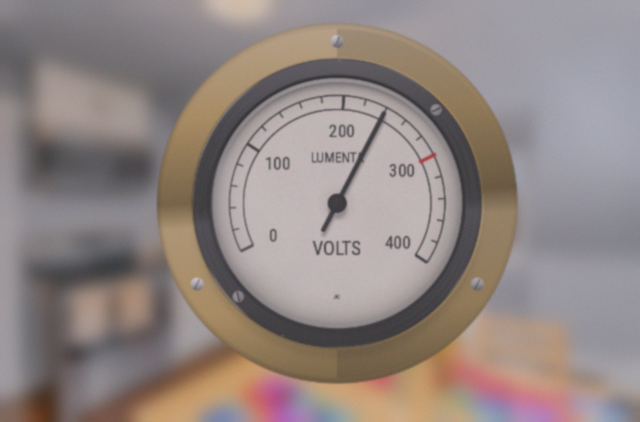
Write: 240 V
